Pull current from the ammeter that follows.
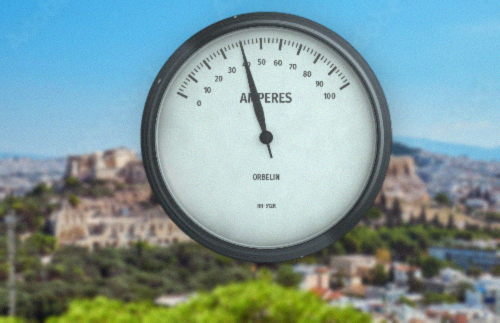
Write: 40 A
